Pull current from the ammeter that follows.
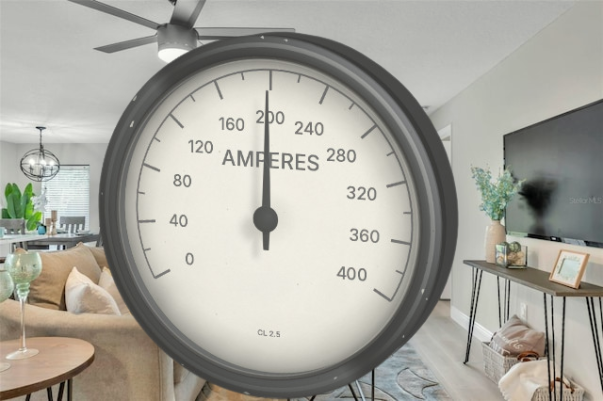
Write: 200 A
